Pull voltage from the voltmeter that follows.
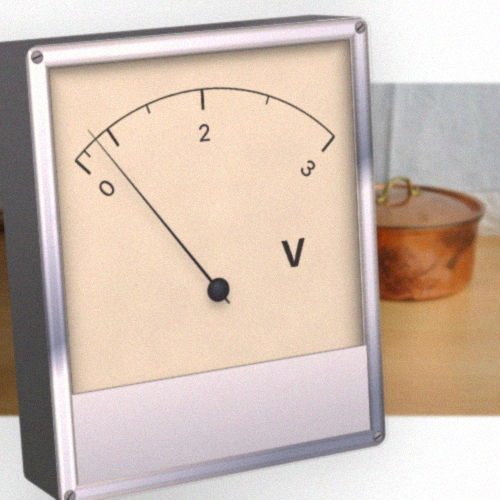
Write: 0.75 V
